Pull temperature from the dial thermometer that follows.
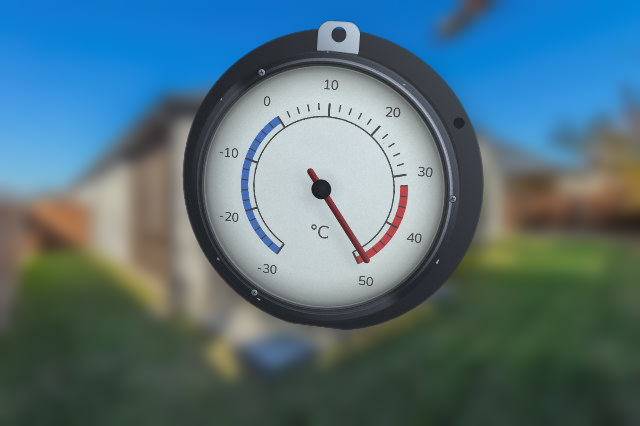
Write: 48 °C
